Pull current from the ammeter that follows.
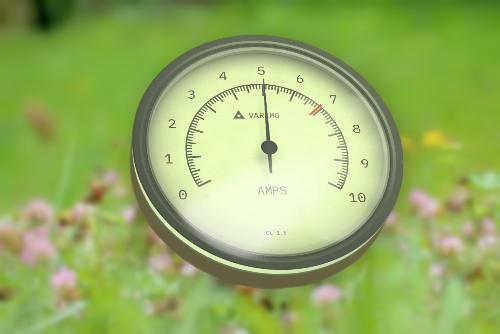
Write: 5 A
